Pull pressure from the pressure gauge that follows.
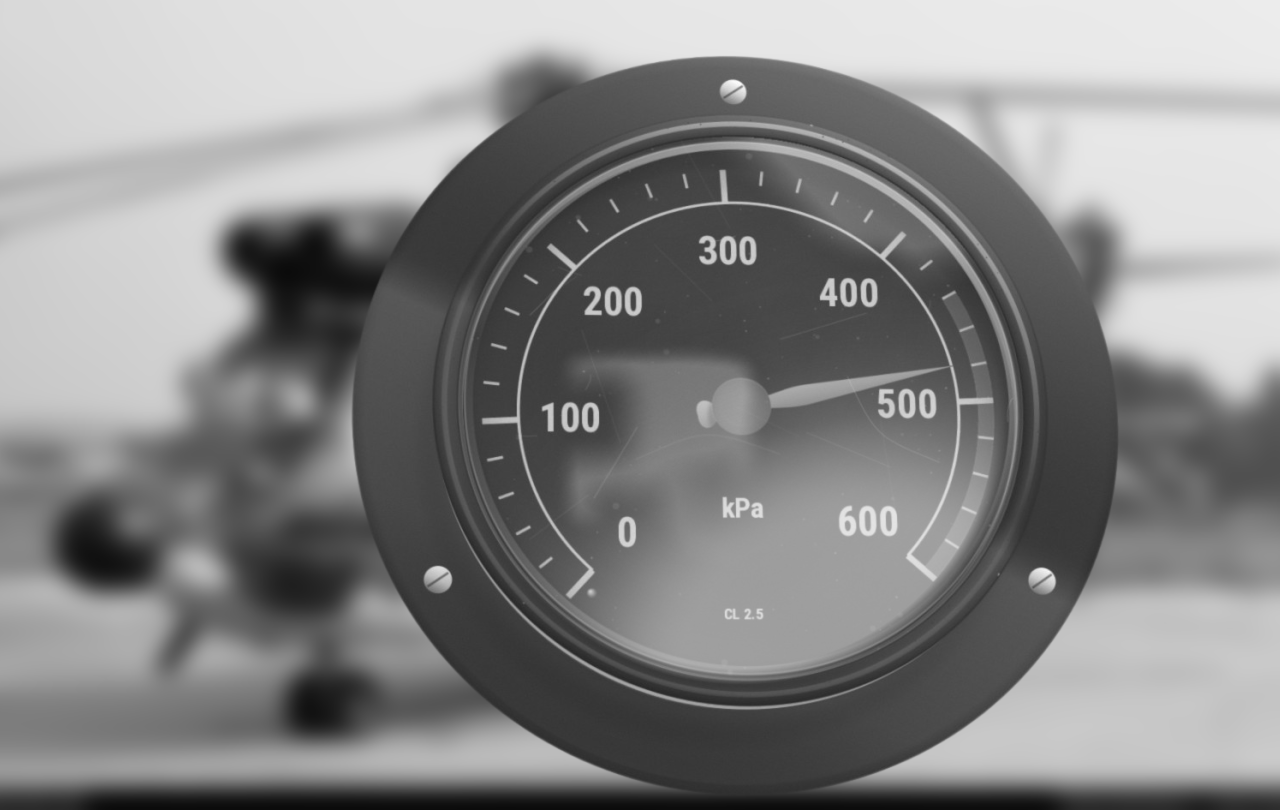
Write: 480 kPa
